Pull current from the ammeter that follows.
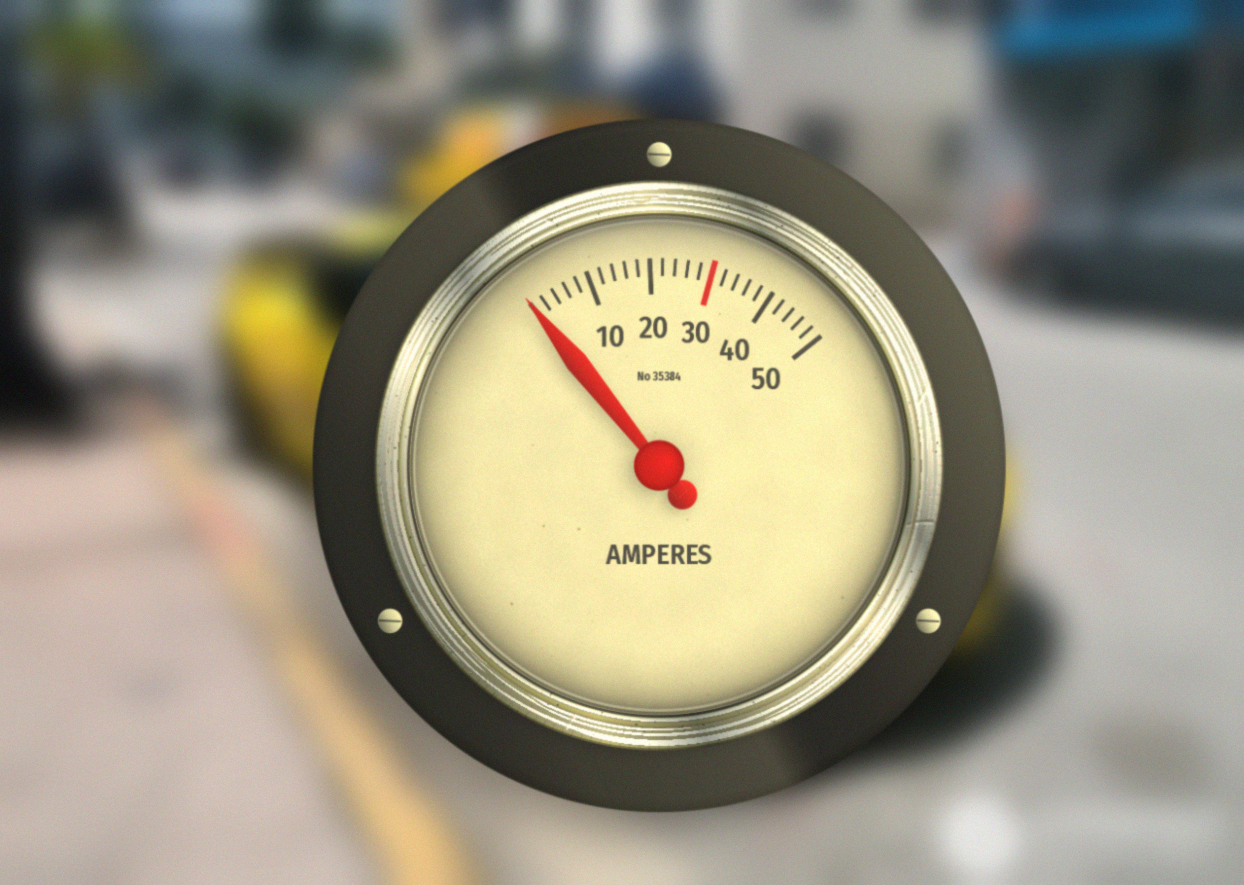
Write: 0 A
